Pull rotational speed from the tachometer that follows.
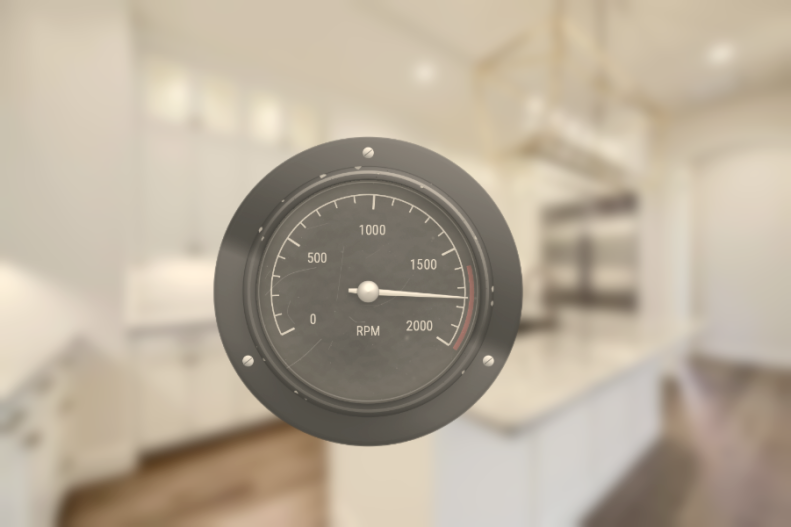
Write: 1750 rpm
